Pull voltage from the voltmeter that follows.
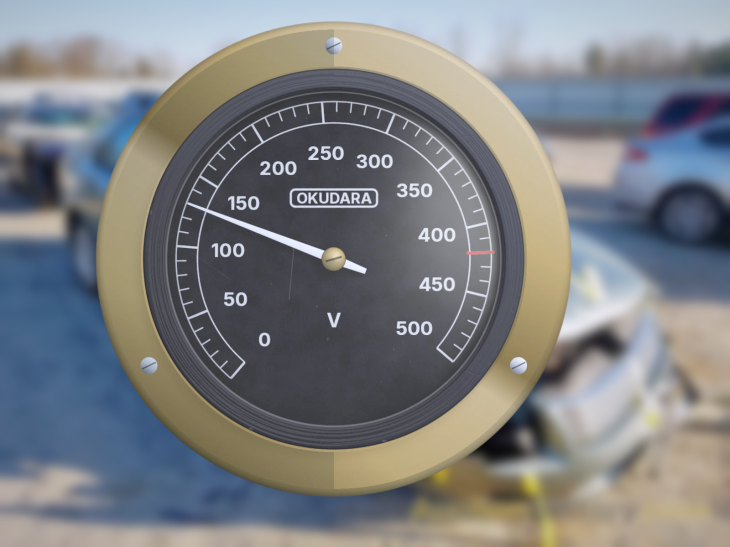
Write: 130 V
